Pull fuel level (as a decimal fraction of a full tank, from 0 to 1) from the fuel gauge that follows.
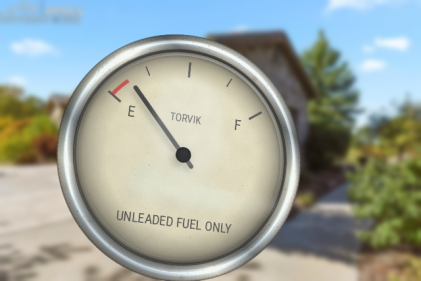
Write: 0.125
